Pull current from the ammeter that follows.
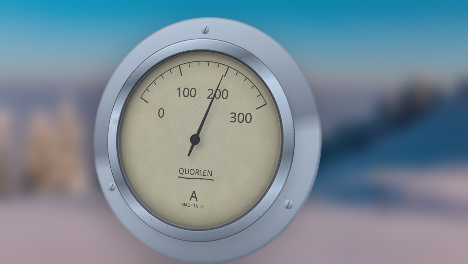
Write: 200 A
